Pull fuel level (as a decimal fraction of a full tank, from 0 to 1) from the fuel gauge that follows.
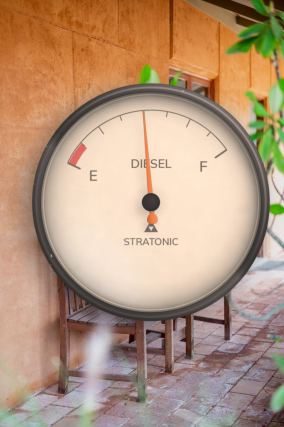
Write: 0.5
